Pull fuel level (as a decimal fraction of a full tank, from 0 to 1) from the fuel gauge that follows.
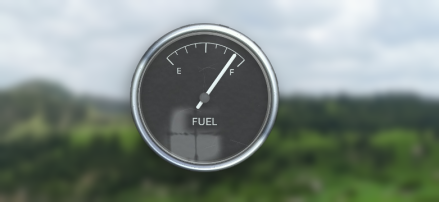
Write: 0.875
